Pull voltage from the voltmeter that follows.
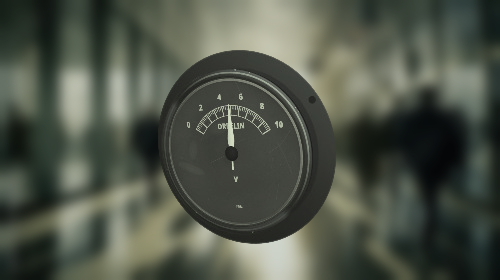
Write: 5 V
